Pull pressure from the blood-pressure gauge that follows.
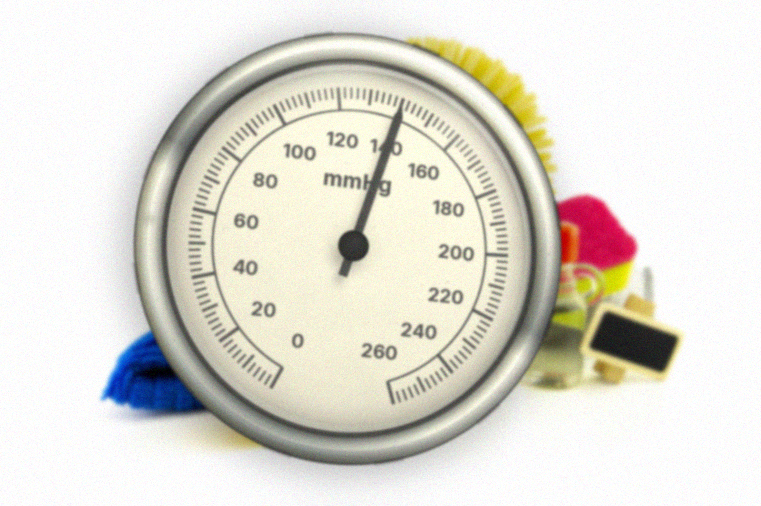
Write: 140 mmHg
